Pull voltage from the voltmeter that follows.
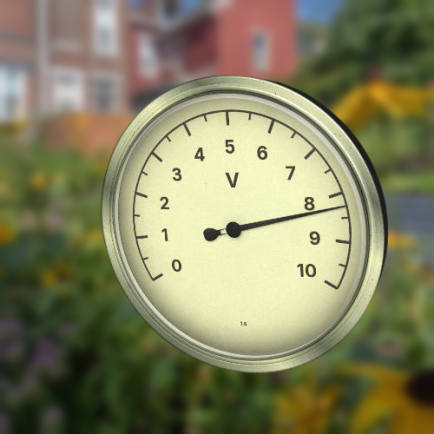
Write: 8.25 V
